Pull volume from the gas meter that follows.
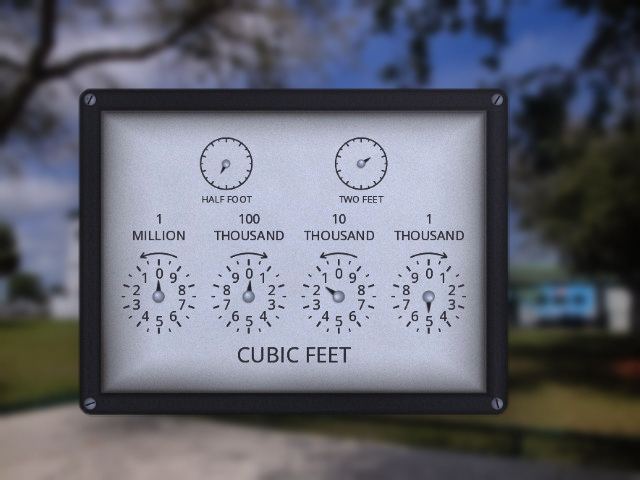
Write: 1500 ft³
